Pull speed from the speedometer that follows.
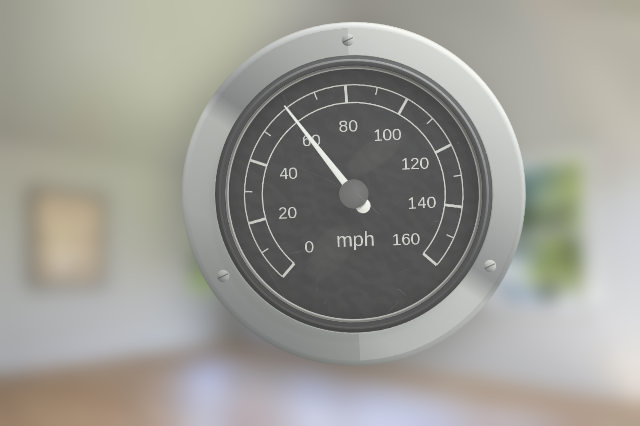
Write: 60 mph
